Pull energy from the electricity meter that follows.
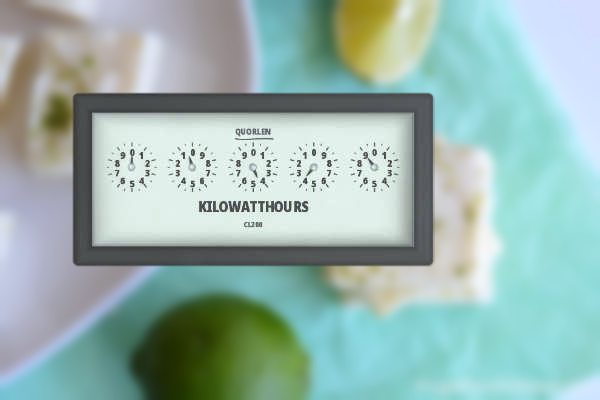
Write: 439 kWh
